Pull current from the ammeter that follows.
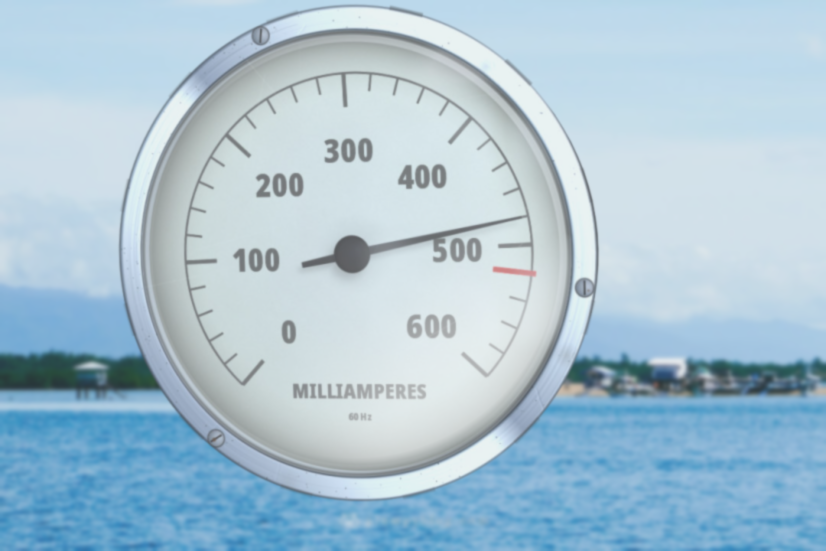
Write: 480 mA
